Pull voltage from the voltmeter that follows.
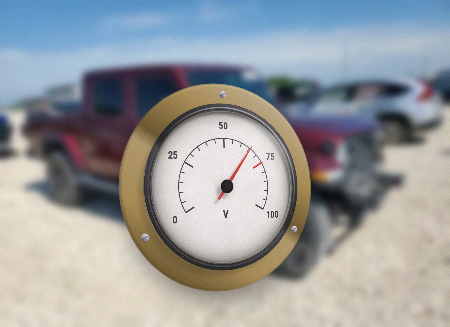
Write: 65 V
